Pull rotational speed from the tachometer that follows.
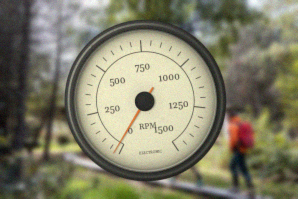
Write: 25 rpm
